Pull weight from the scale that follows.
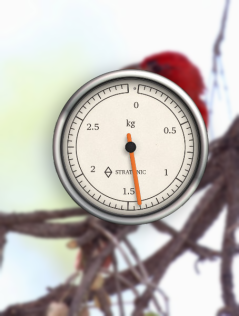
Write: 1.4 kg
